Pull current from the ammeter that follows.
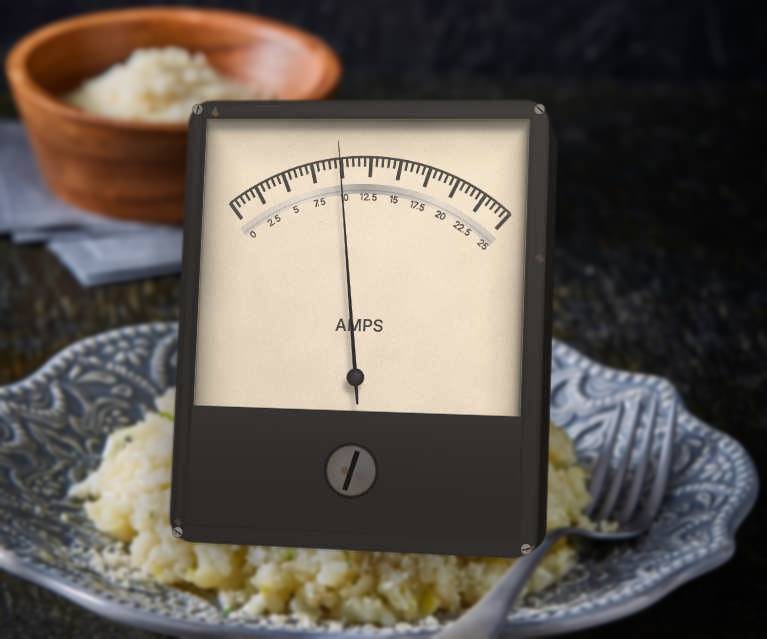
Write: 10 A
